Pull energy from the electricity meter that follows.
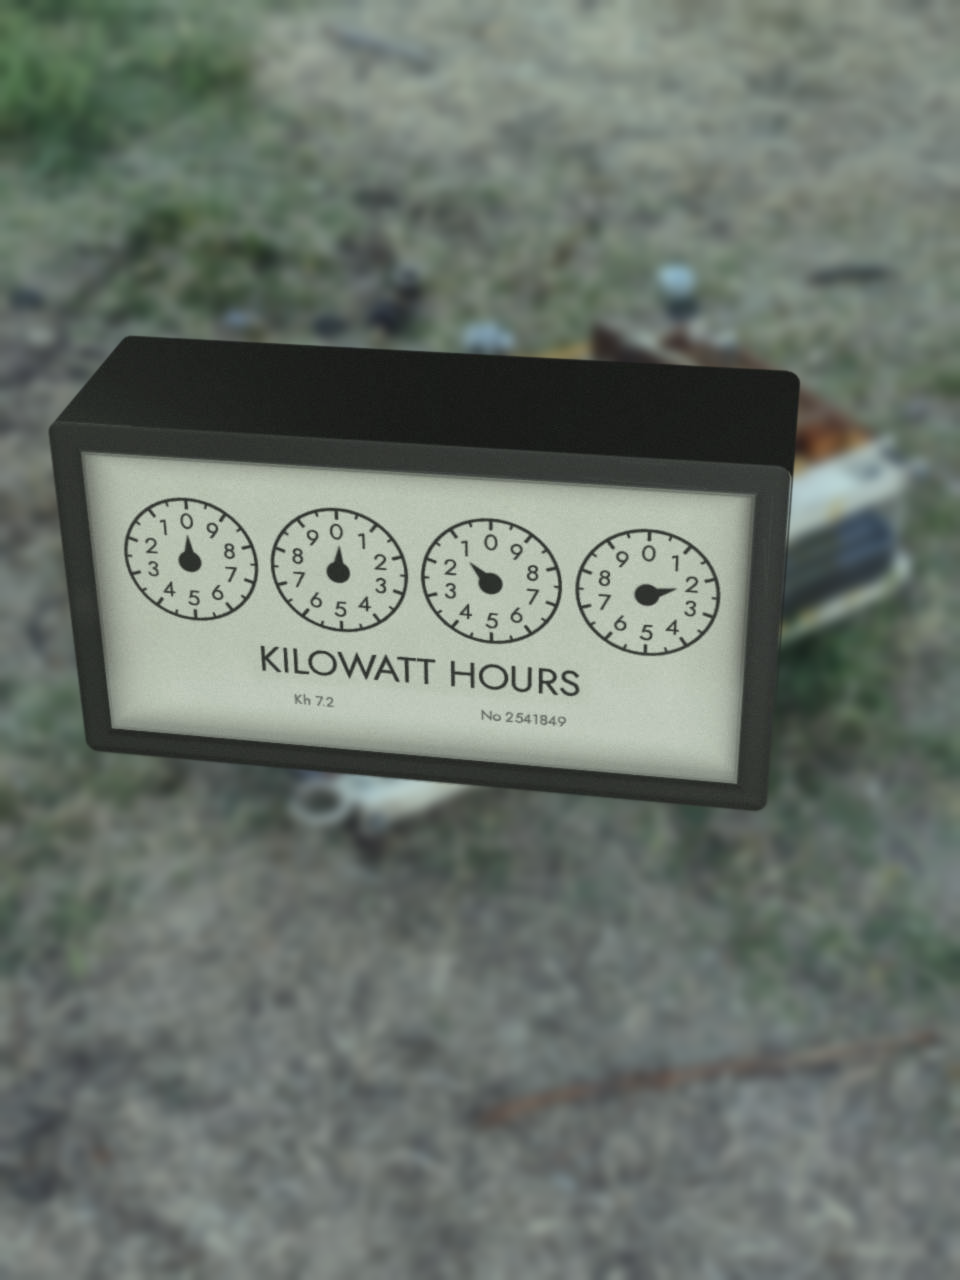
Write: 12 kWh
